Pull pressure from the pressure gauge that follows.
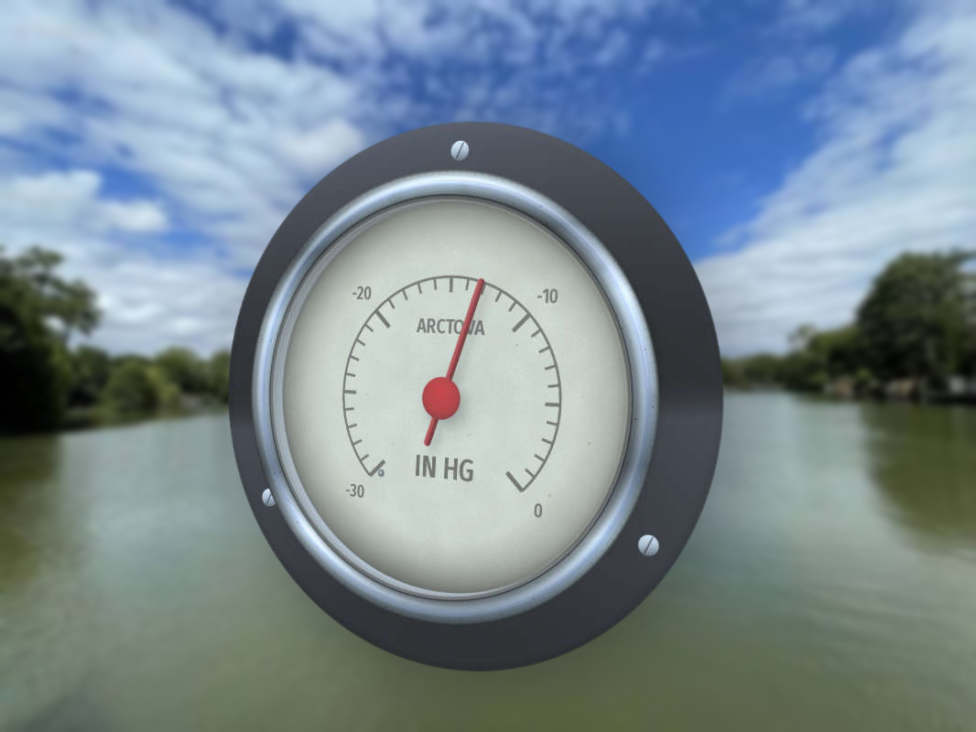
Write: -13 inHg
